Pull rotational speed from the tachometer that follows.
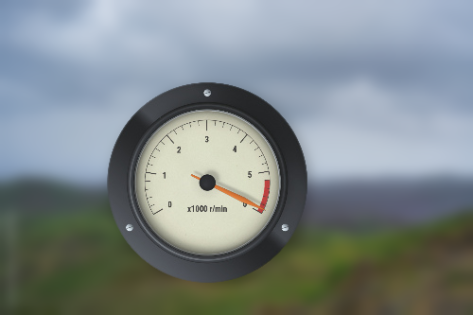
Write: 5900 rpm
